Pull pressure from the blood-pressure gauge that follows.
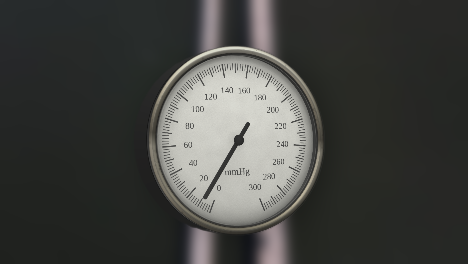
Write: 10 mmHg
